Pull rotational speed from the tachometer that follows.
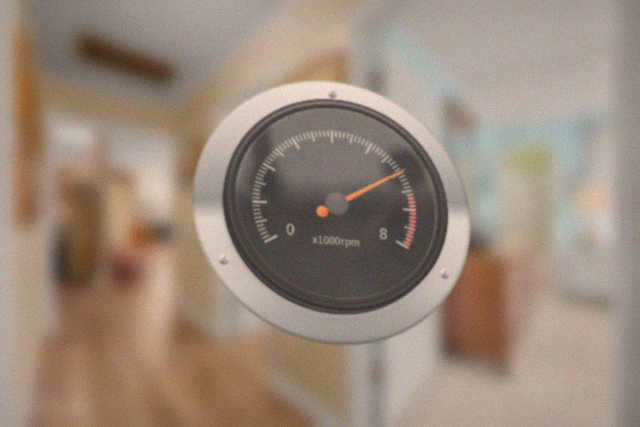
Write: 6000 rpm
